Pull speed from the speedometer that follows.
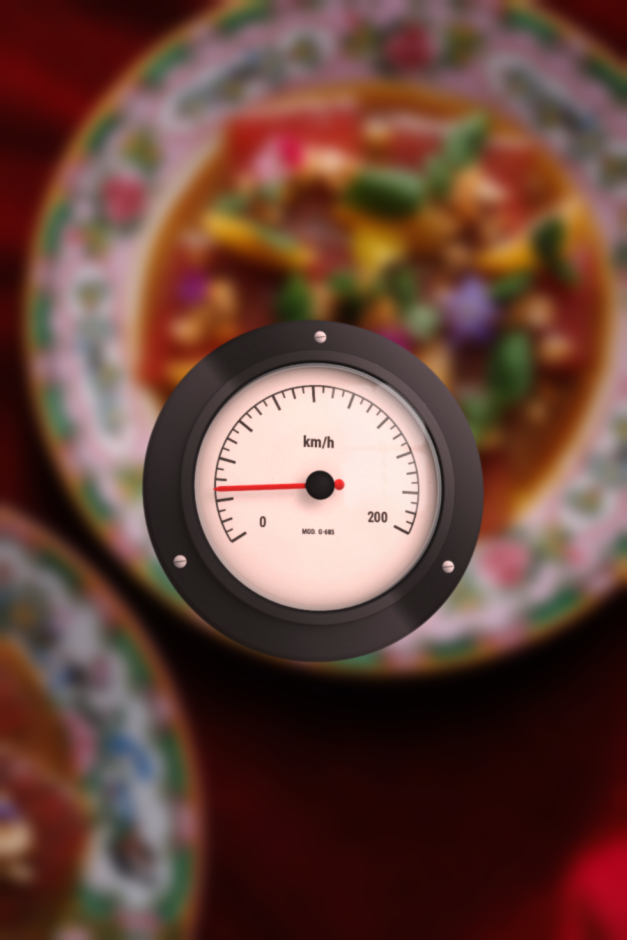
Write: 25 km/h
